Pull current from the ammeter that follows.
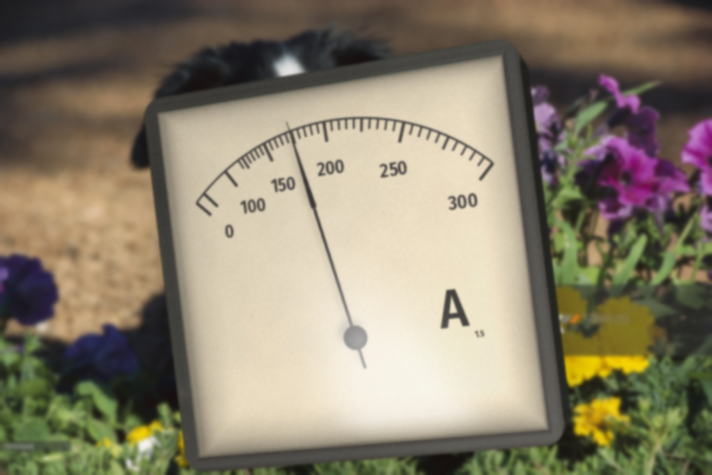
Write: 175 A
